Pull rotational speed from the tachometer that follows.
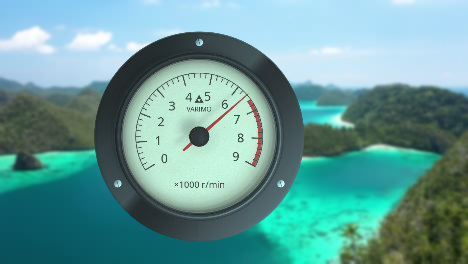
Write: 6400 rpm
